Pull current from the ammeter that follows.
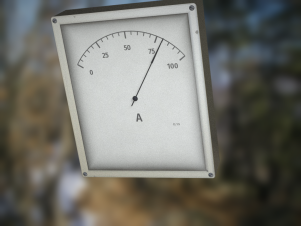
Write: 80 A
